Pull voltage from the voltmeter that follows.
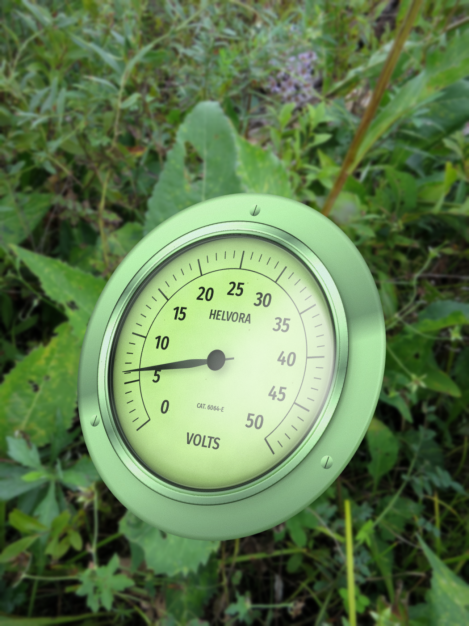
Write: 6 V
